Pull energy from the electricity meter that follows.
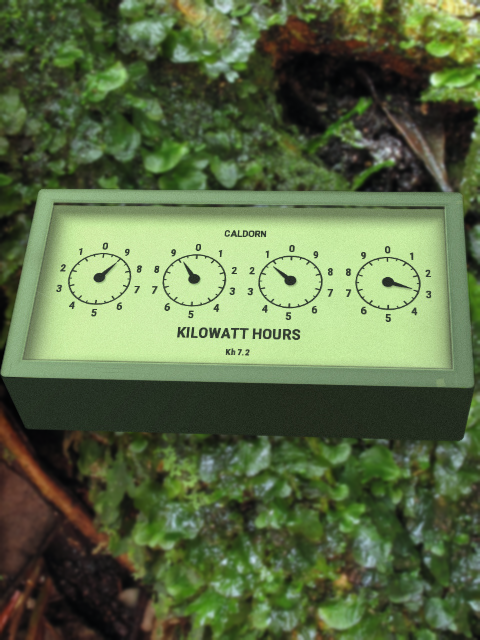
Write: 8913 kWh
